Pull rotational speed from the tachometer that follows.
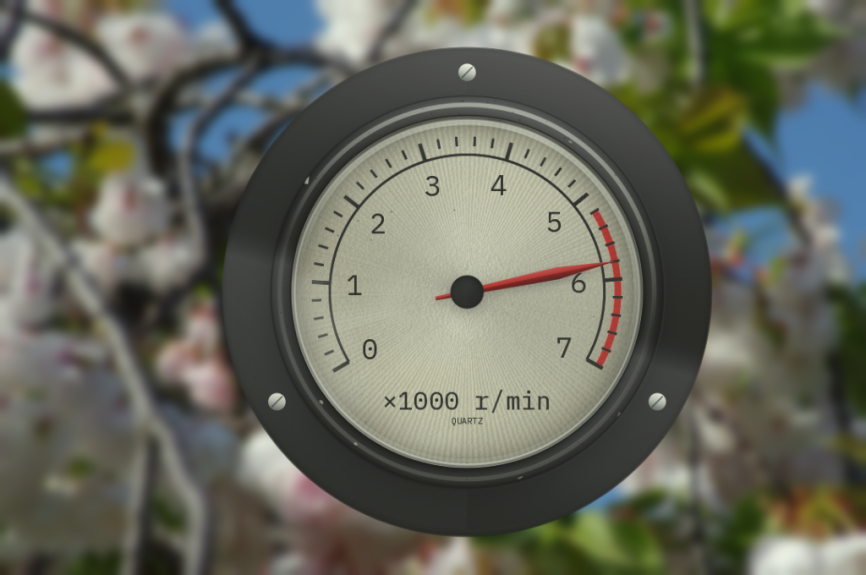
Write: 5800 rpm
